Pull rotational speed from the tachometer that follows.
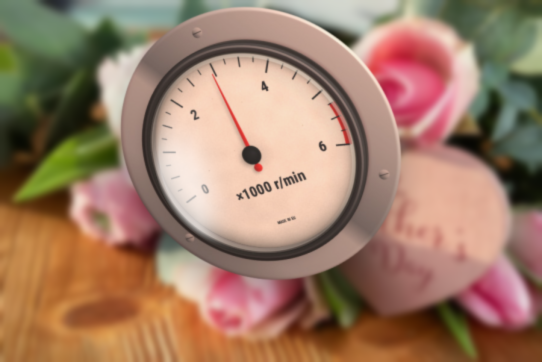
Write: 3000 rpm
